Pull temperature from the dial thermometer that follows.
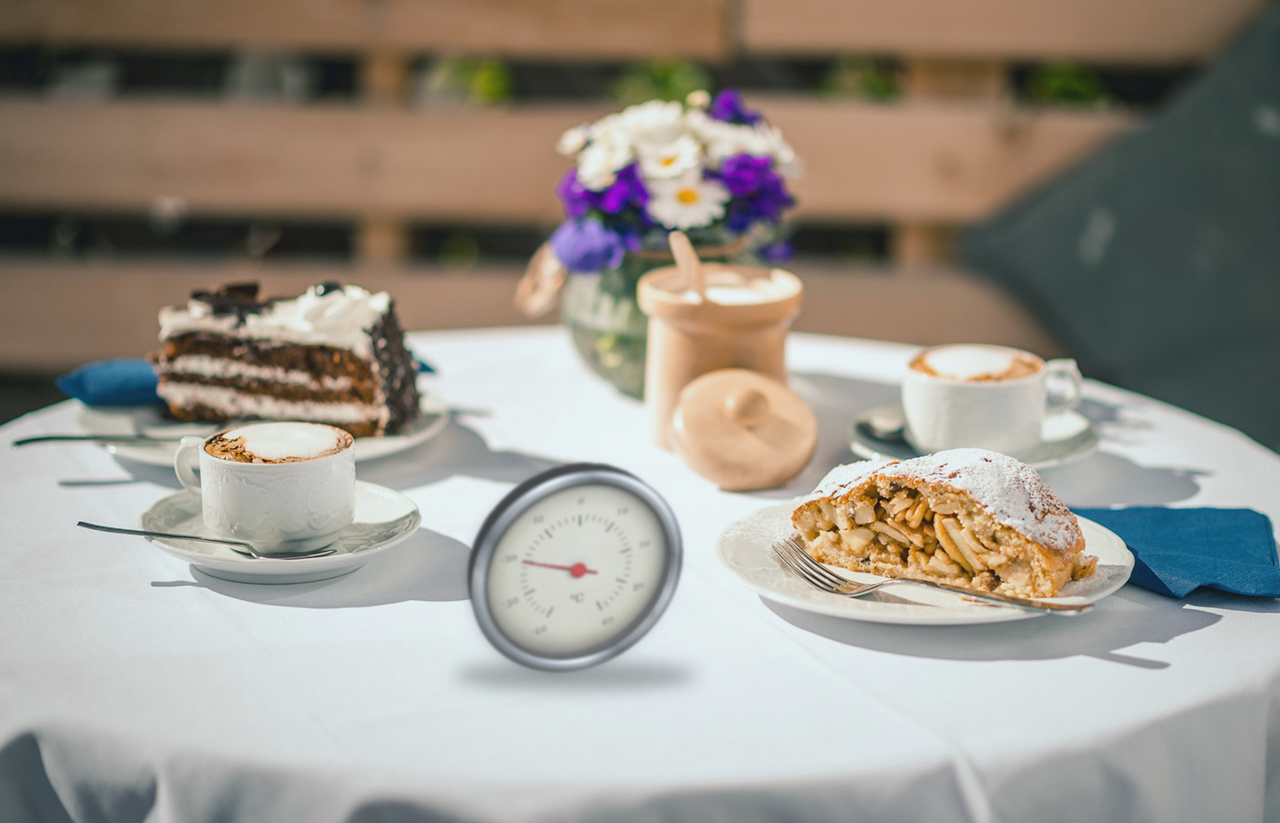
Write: -20 °C
